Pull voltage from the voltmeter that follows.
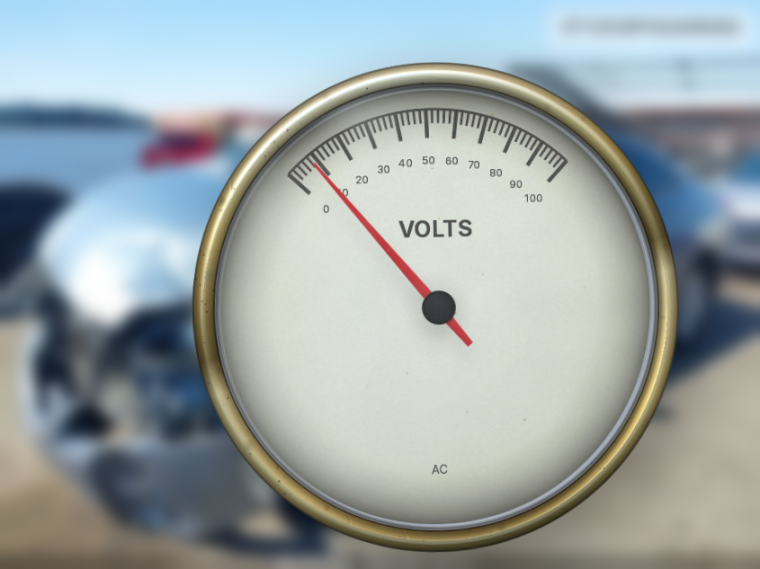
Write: 8 V
